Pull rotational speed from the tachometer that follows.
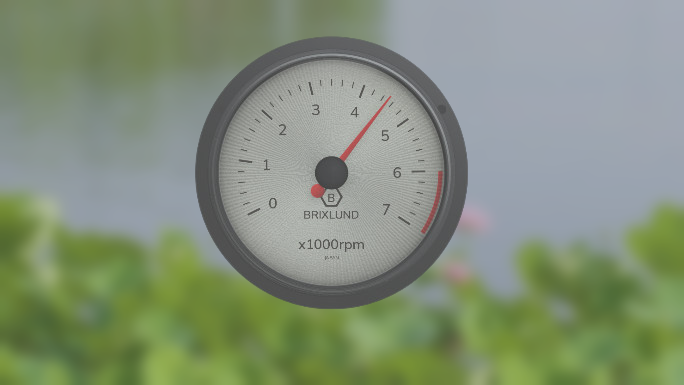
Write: 4500 rpm
